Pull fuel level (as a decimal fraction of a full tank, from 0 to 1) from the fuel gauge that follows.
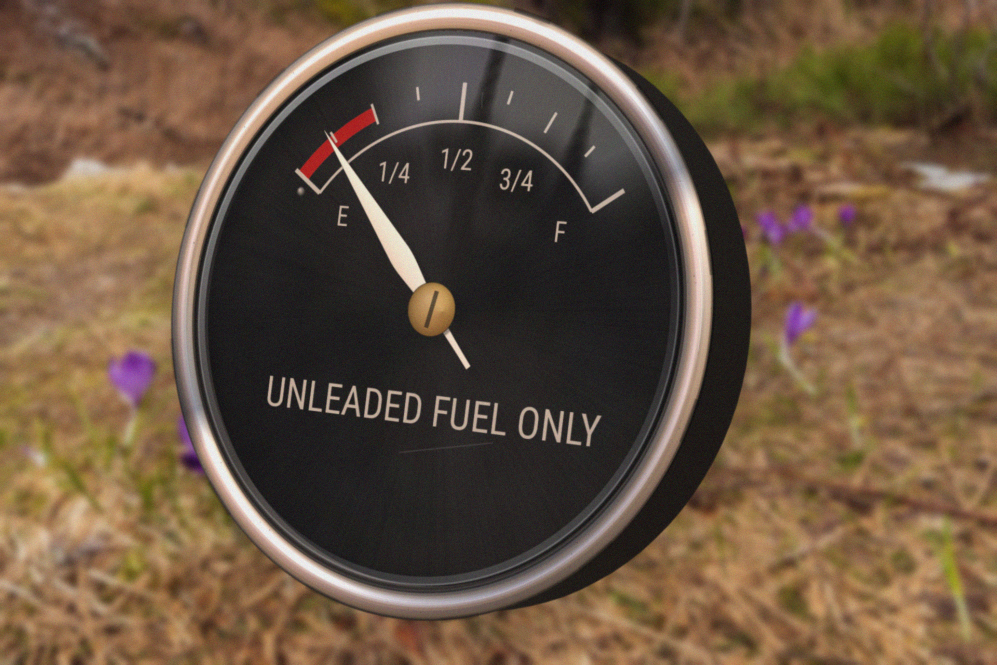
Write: 0.125
